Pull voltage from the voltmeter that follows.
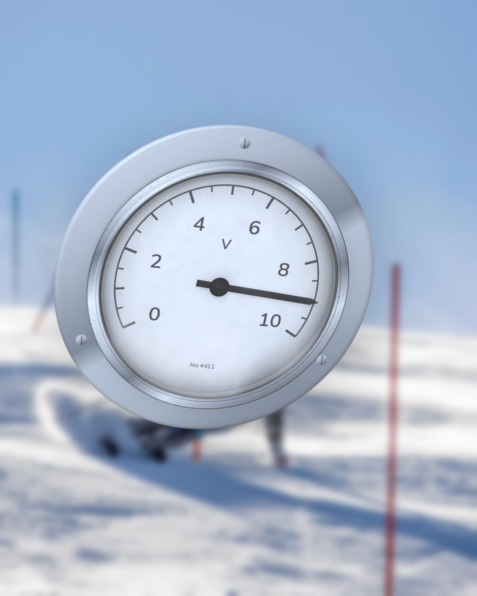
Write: 9 V
